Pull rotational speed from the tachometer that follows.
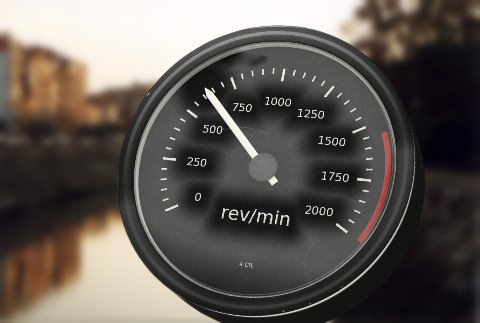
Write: 625 rpm
